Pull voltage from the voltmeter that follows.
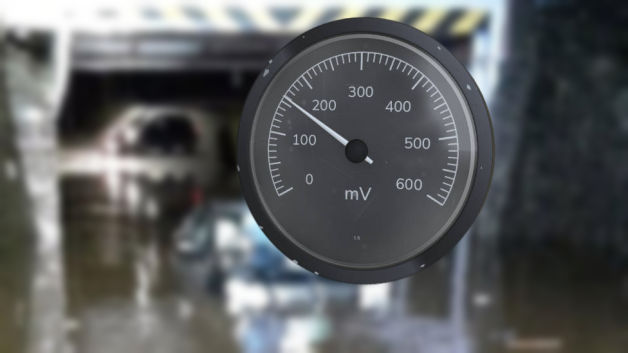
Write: 160 mV
